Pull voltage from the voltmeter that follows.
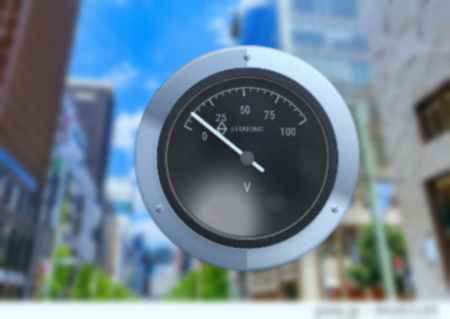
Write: 10 V
